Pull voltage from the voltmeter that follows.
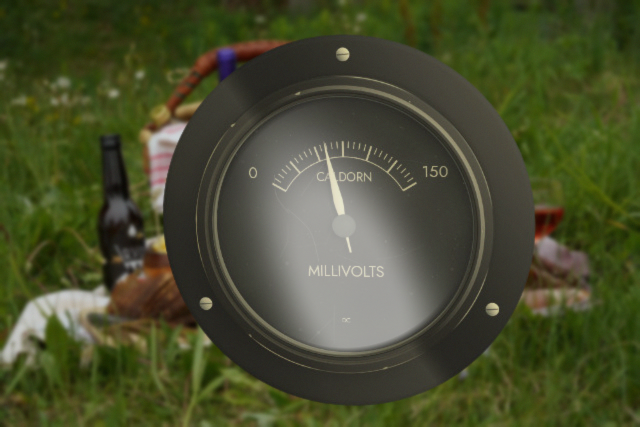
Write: 60 mV
